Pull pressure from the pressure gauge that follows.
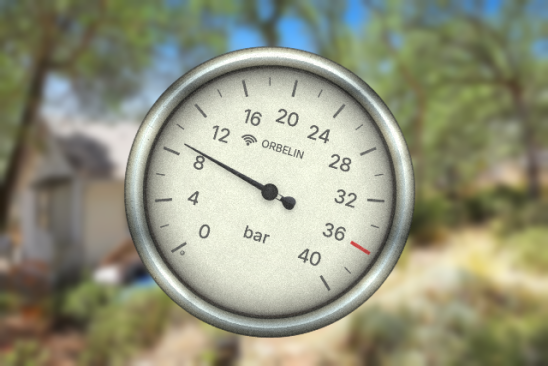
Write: 9 bar
